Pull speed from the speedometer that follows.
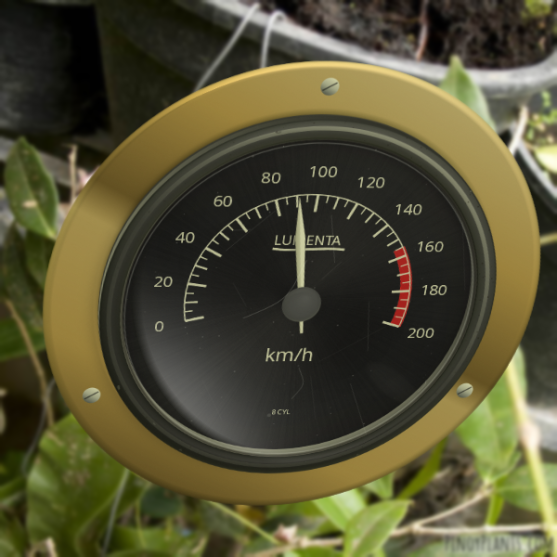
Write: 90 km/h
